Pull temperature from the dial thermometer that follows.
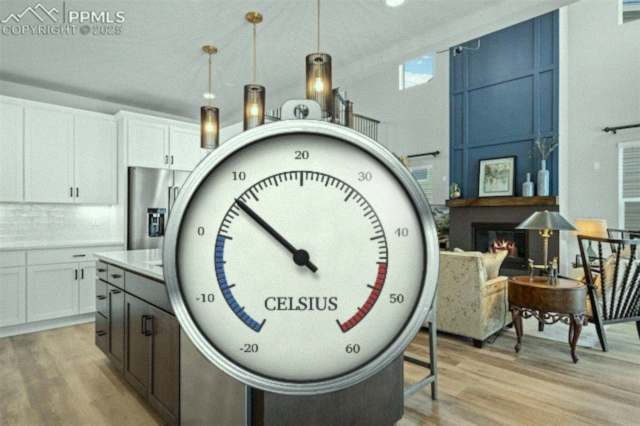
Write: 7 °C
